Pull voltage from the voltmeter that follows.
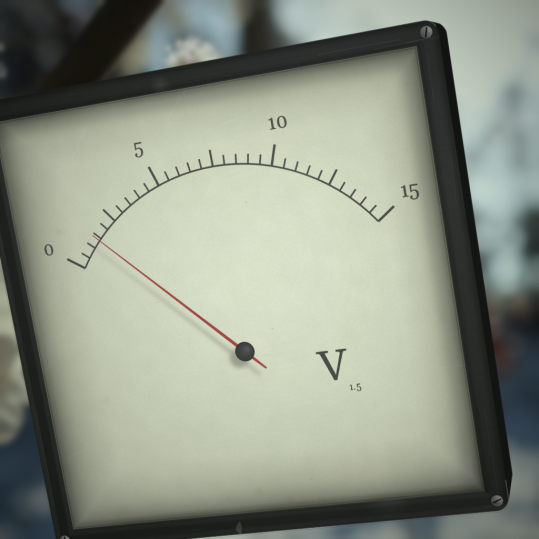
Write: 1.5 V
